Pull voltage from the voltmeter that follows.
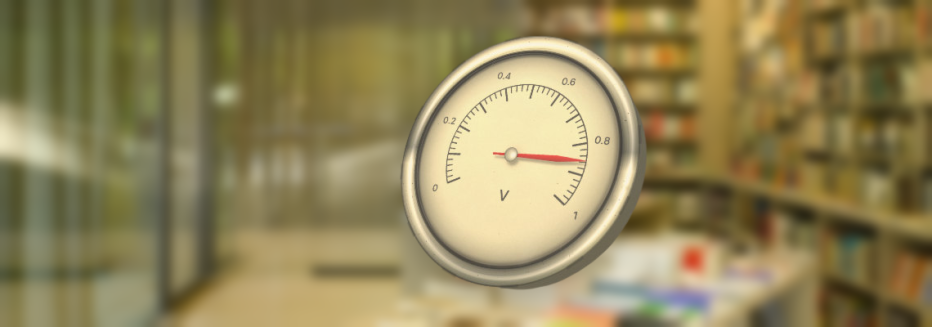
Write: 0.86 V
